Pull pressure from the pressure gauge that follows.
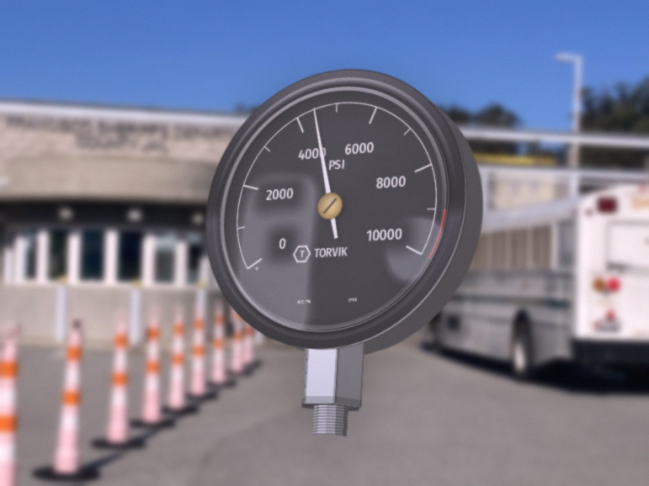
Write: 4500 psi
